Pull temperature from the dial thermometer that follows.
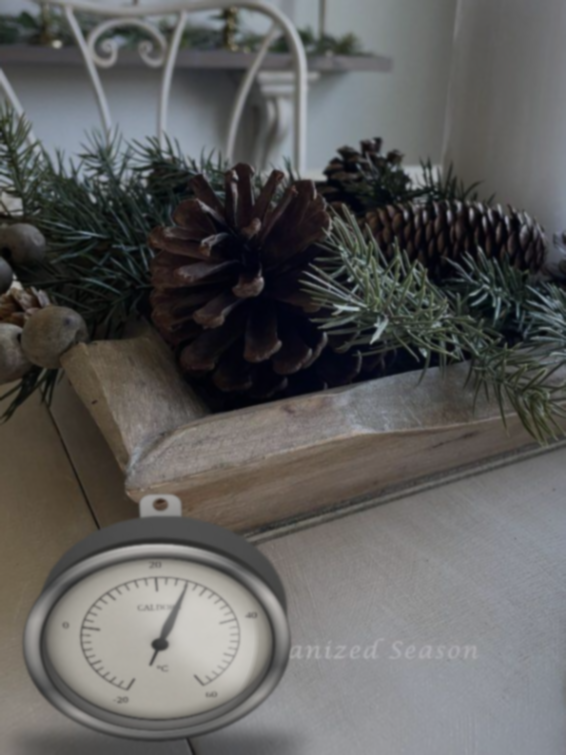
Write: 26 °C
